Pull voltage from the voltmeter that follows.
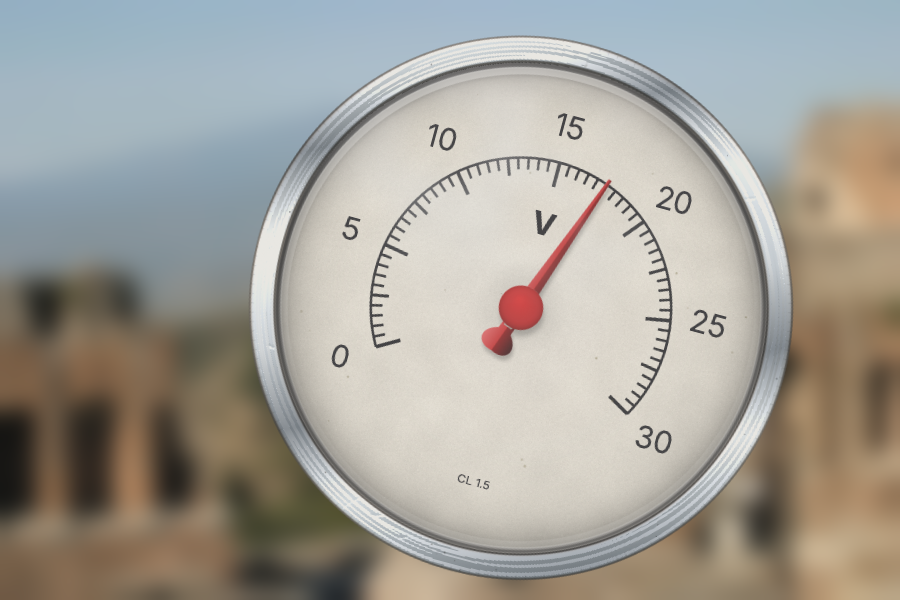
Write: 17.5 V
